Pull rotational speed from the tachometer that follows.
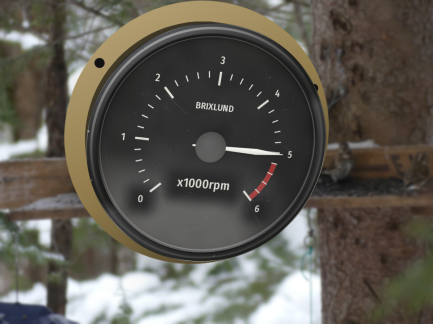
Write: 5000 rpm
